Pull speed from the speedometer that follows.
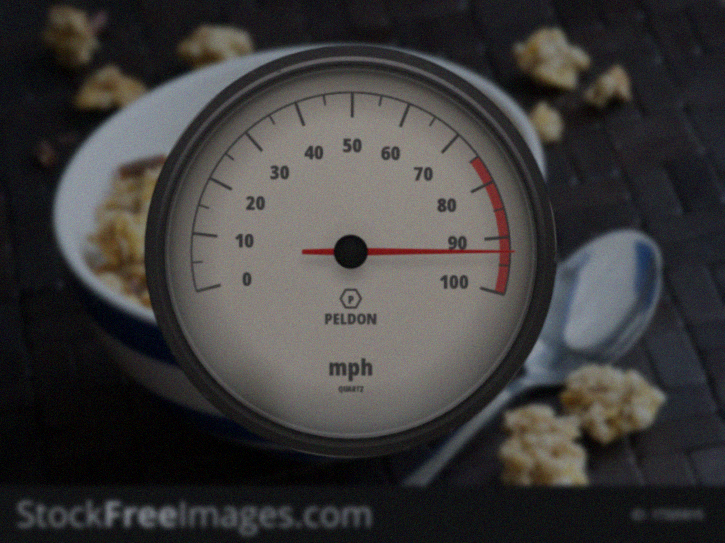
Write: 92.5 mph
